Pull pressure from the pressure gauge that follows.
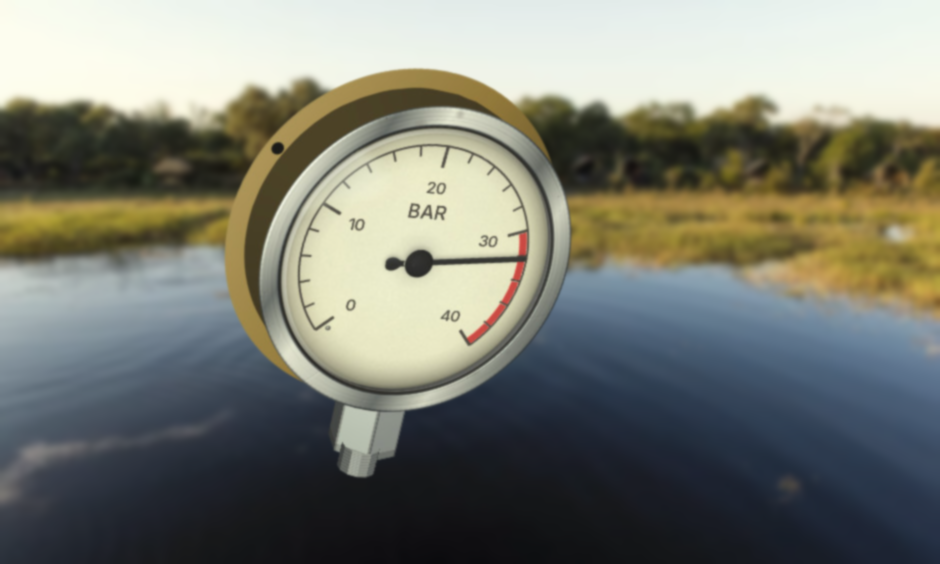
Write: 32 bar
